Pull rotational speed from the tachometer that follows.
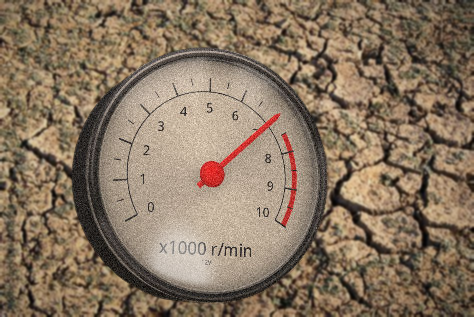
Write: 7000 rpm
